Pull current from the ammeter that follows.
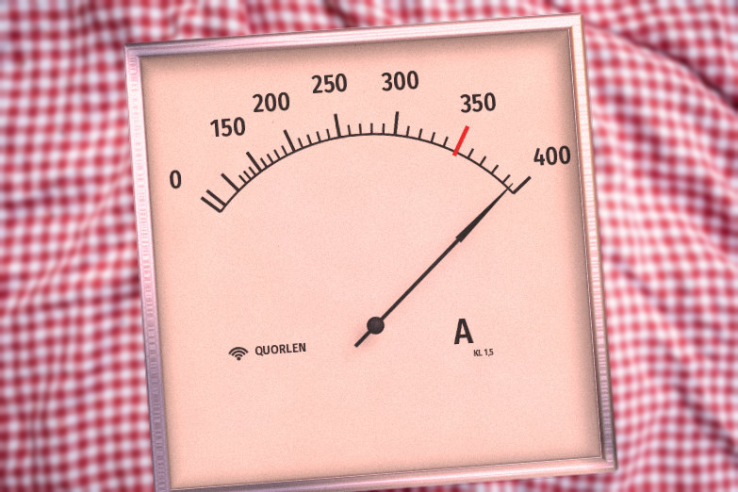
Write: 395 A
